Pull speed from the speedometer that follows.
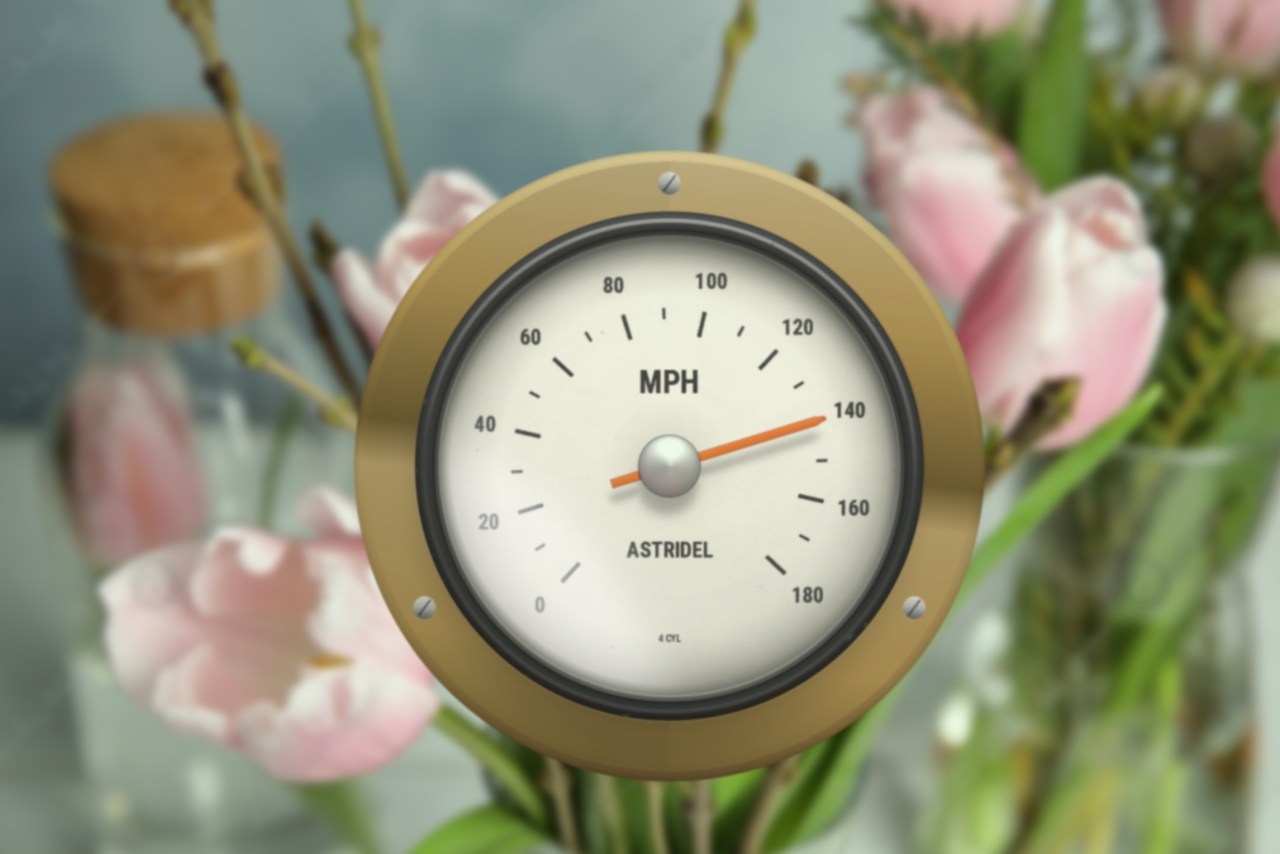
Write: 140 mph
